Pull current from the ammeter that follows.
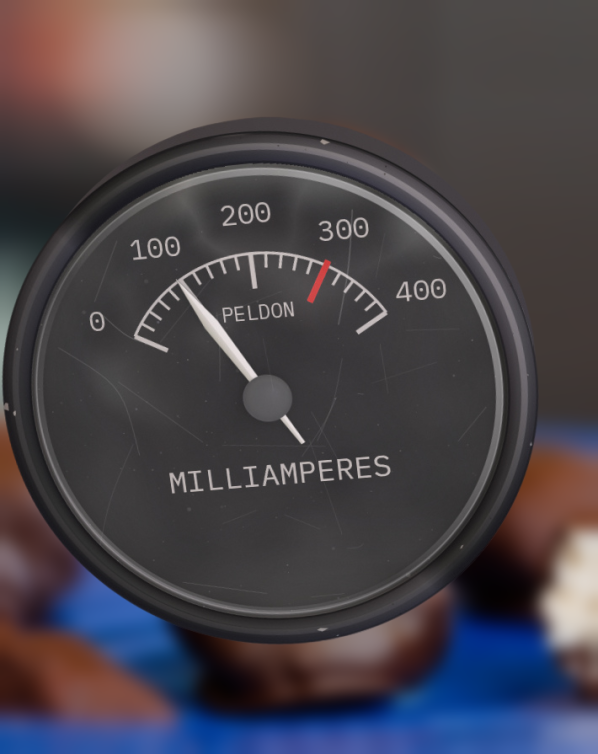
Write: 100 mA
